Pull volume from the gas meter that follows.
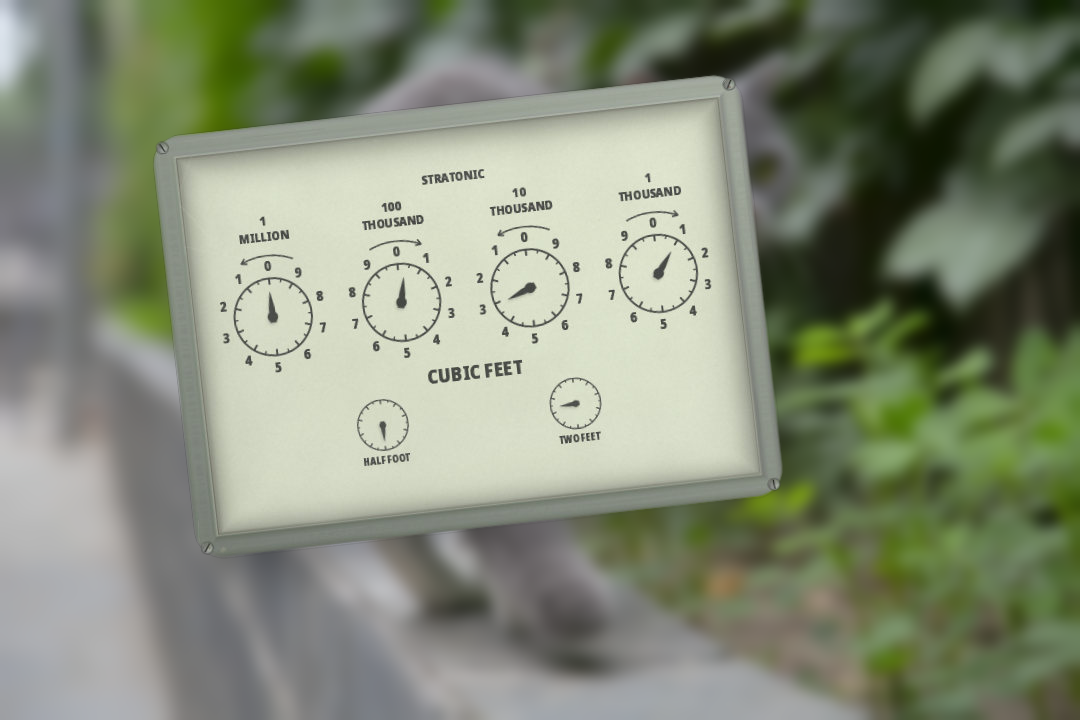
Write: 3100 ft³
